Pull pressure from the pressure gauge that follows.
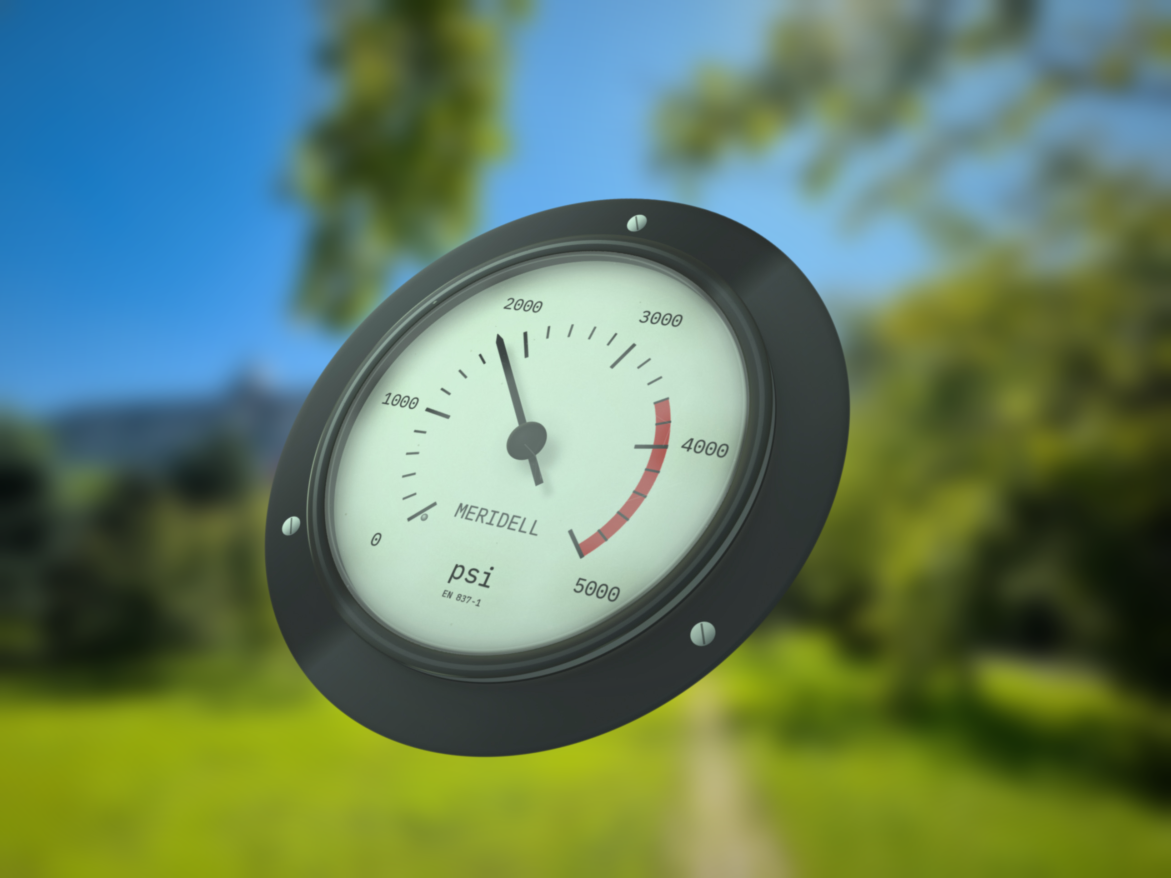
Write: 1800 psi
